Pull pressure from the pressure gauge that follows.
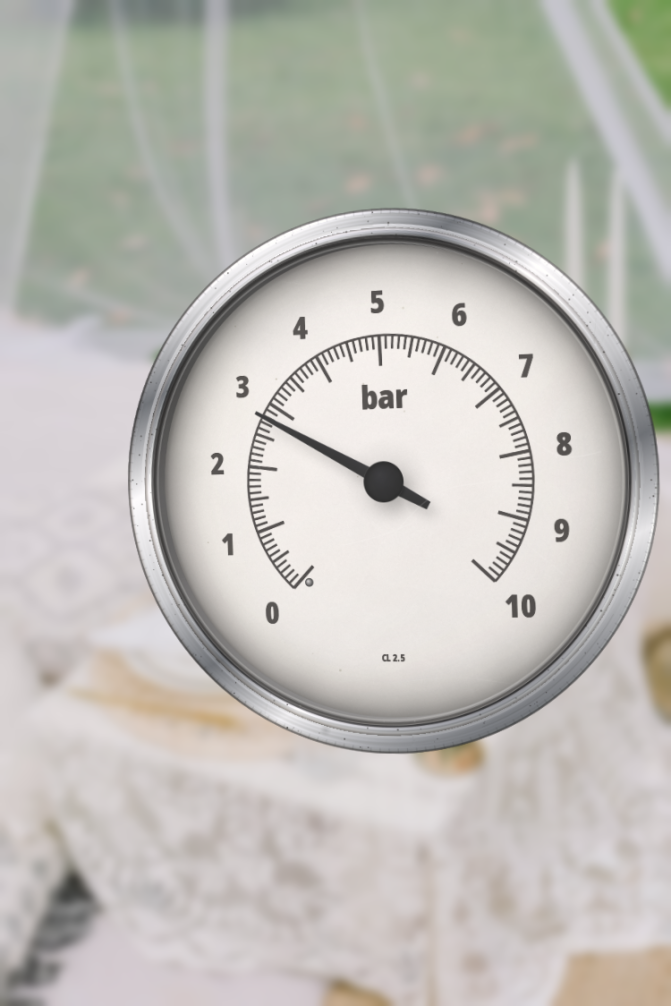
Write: 2.8 bar
